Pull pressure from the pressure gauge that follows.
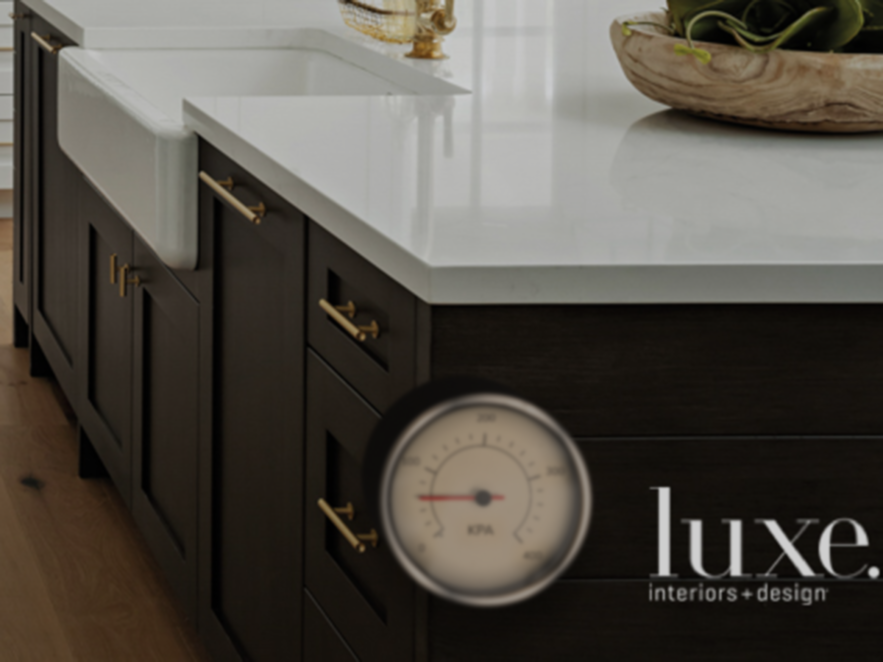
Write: 60 kPa
